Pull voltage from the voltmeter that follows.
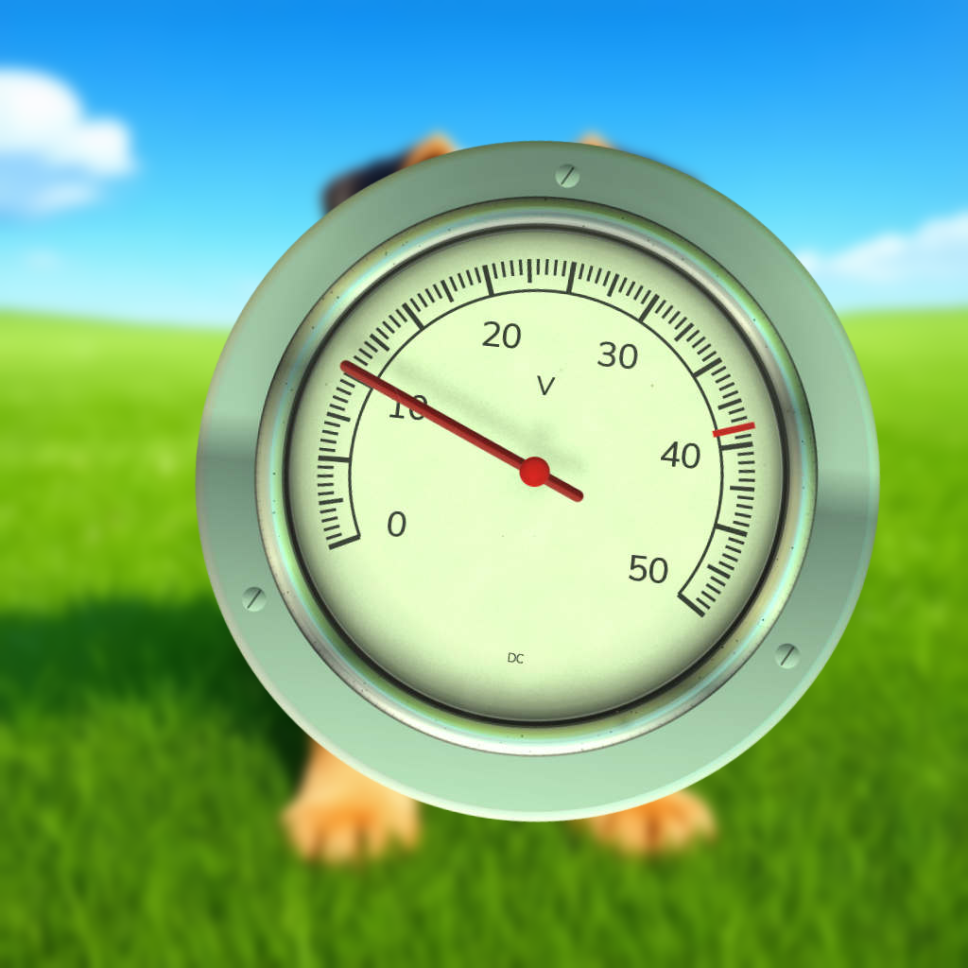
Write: 10.25 V
